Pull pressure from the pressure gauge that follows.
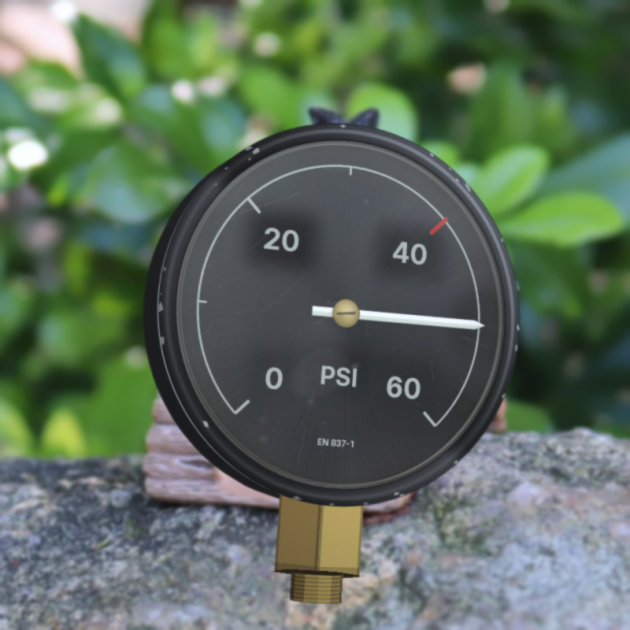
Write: 50 psi
